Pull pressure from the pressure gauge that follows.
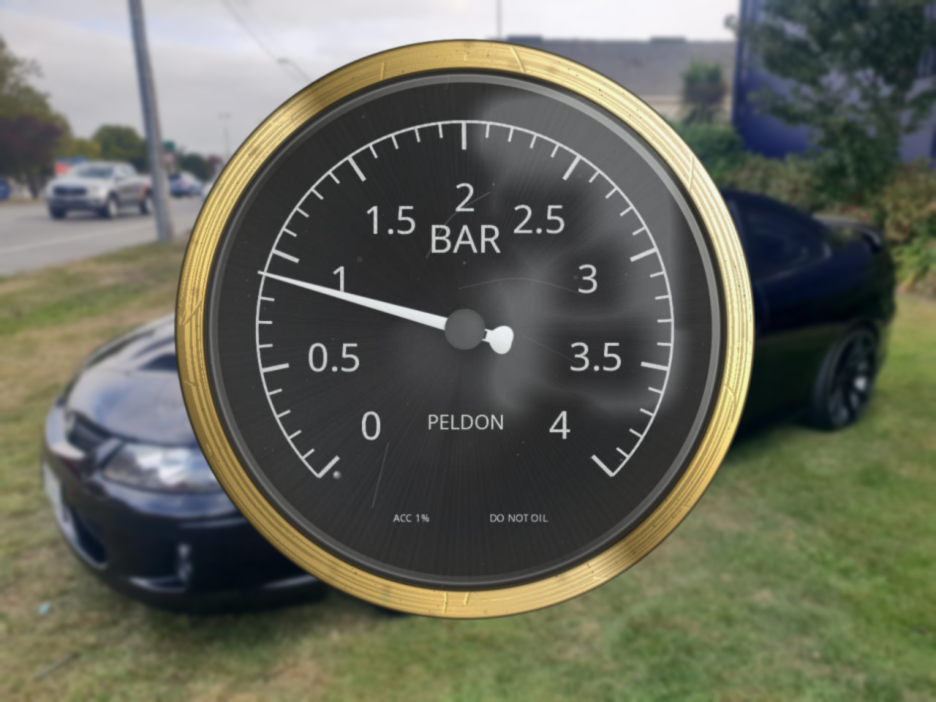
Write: 0.9 bar
